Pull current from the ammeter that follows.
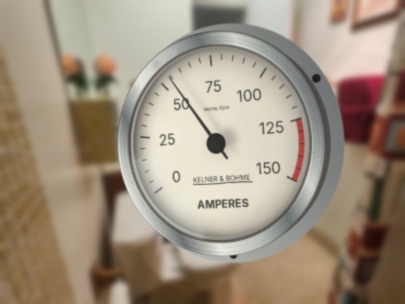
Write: 55 A
